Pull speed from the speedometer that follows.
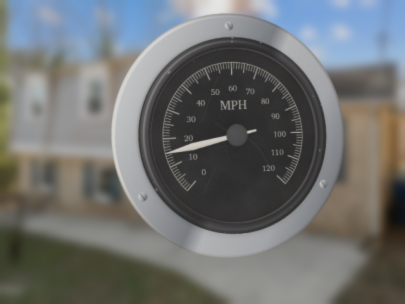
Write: 15 mph
